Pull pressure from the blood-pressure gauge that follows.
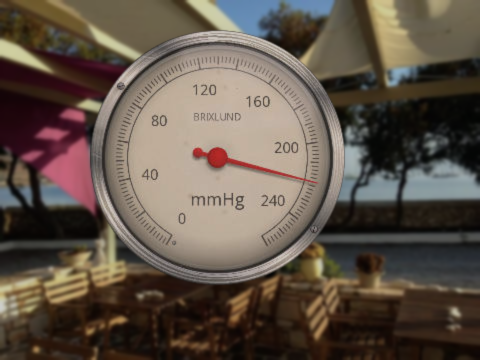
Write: 220 mmHg
